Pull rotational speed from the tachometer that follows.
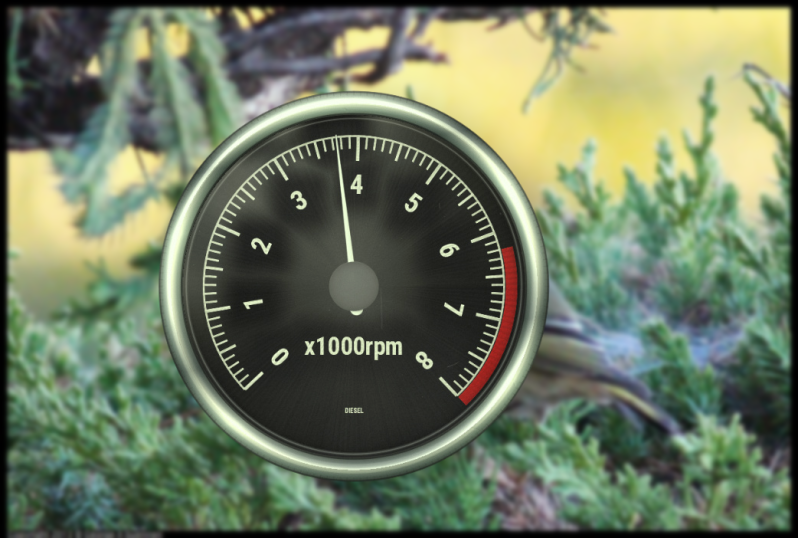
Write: 3750 rpm
